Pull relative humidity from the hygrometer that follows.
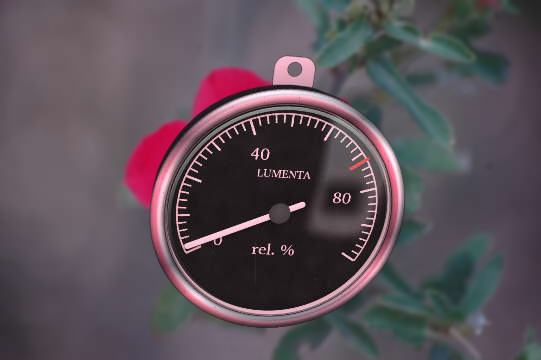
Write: 2 %
